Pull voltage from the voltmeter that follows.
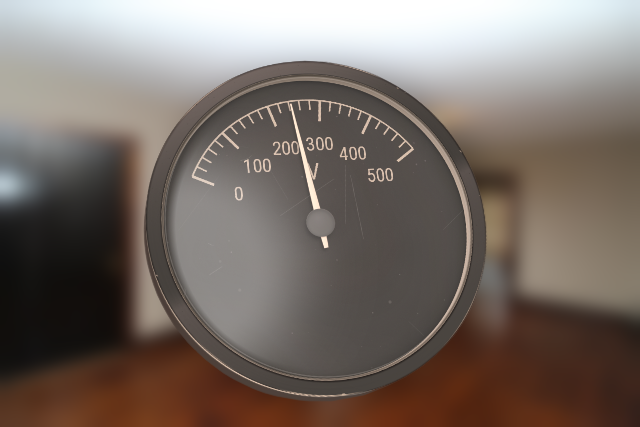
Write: 240 V
